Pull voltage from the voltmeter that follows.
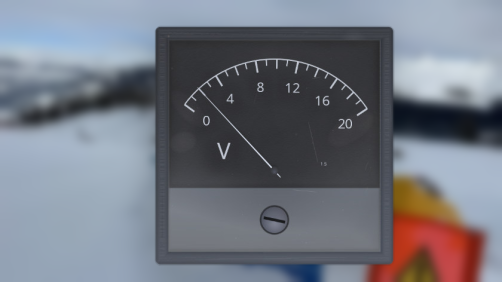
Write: 2 V
